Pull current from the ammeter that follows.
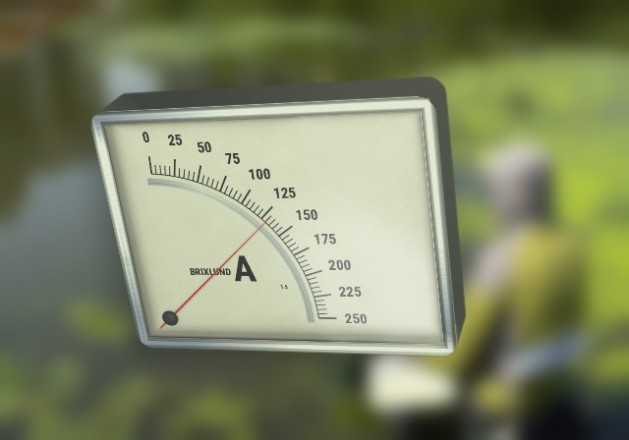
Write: 130 A
